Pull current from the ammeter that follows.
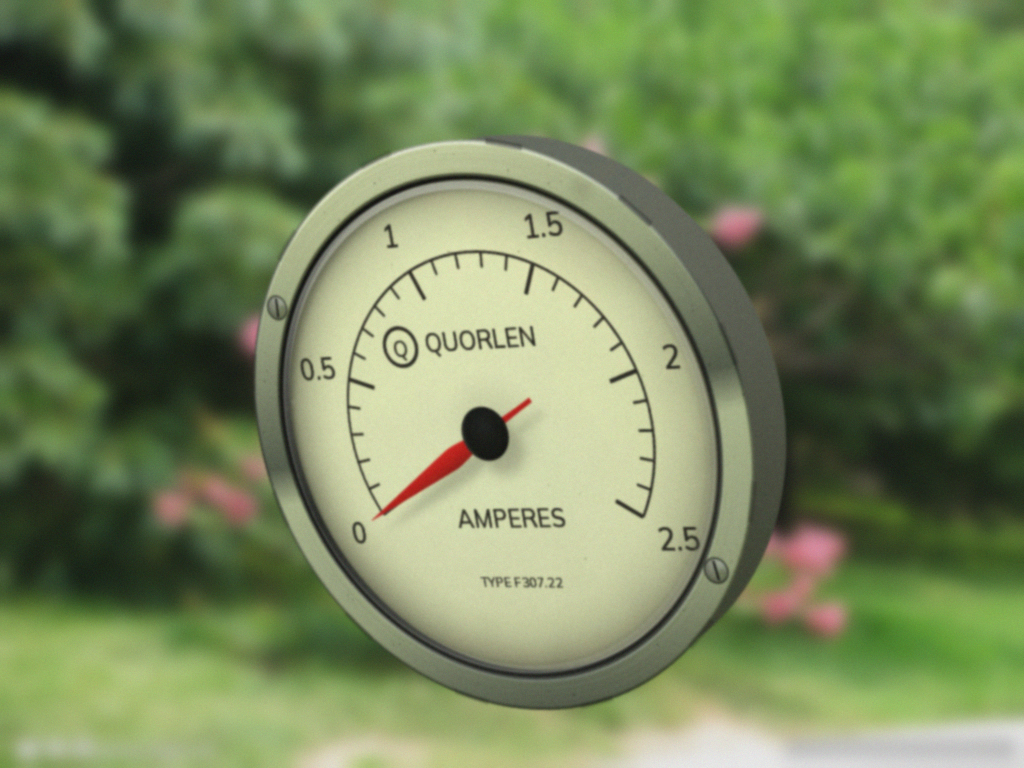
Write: 0 A
